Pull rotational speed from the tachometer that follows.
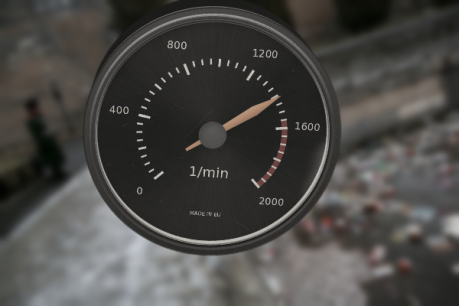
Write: 1400 rpm
